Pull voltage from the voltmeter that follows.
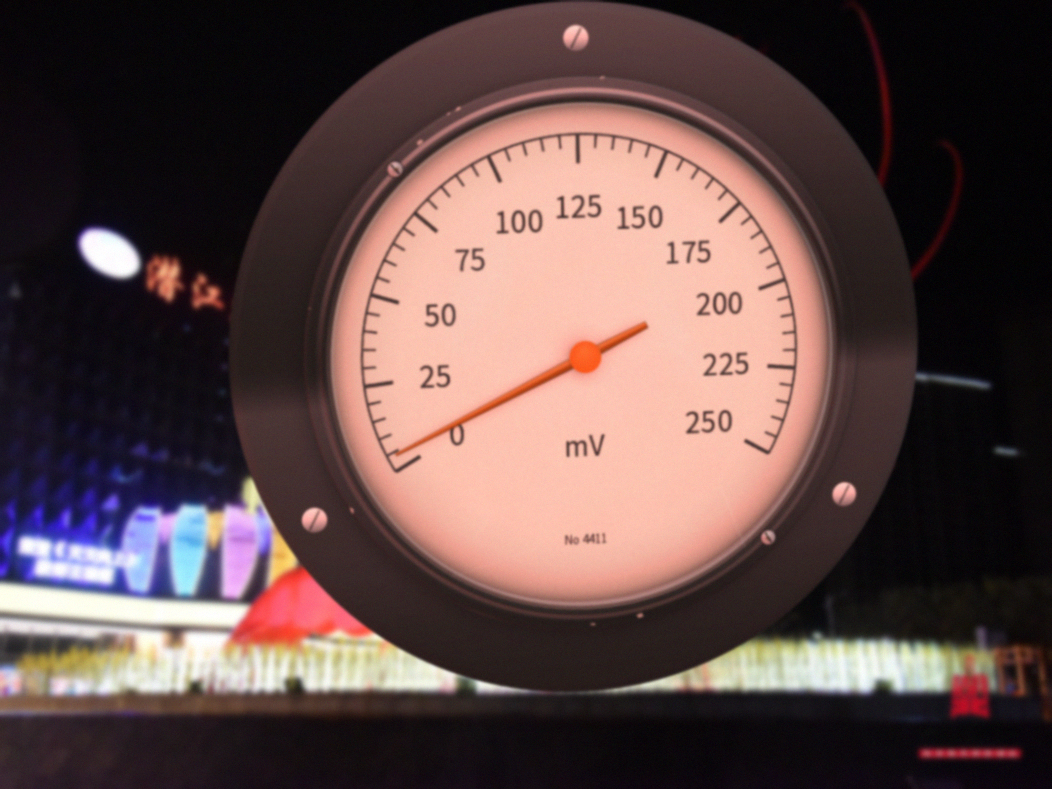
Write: 5 mV
